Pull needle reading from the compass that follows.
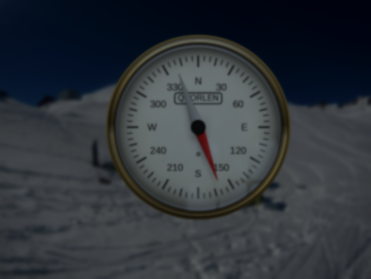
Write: 160 °
